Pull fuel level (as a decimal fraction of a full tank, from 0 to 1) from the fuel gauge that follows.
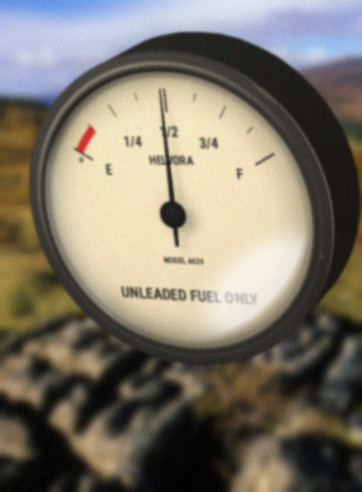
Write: 0.5
